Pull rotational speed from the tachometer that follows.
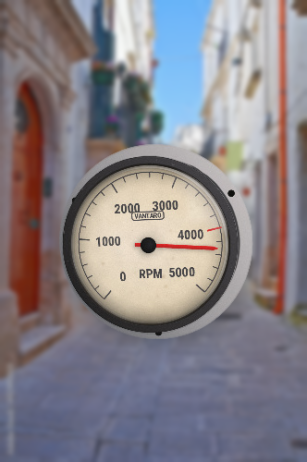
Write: 4300 rpm
